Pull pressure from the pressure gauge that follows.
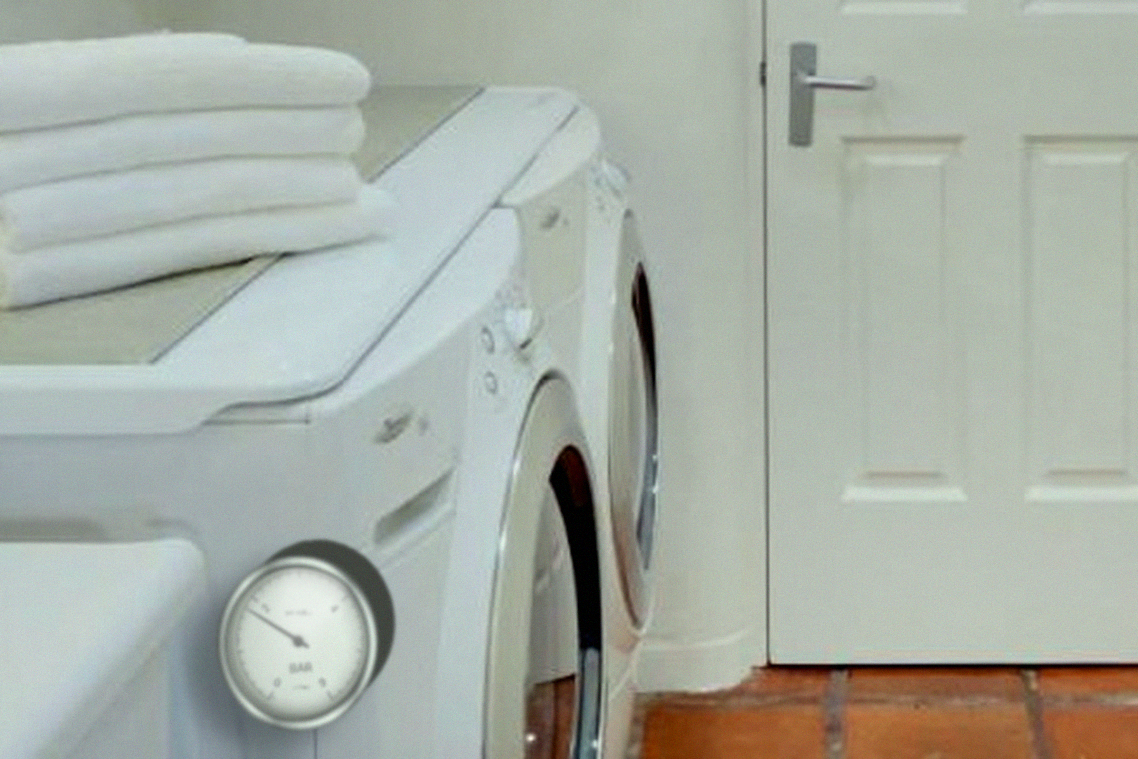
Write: 1.8 bar
